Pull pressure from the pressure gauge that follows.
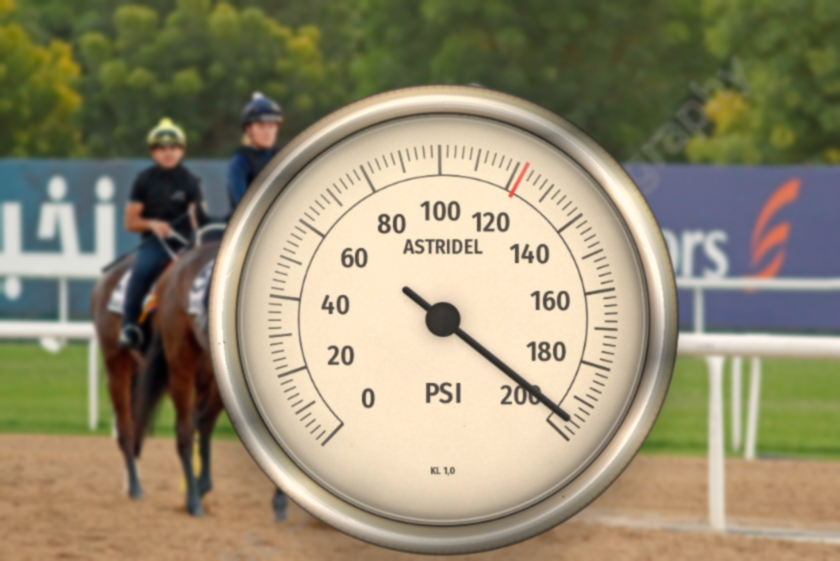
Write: 196 psi
